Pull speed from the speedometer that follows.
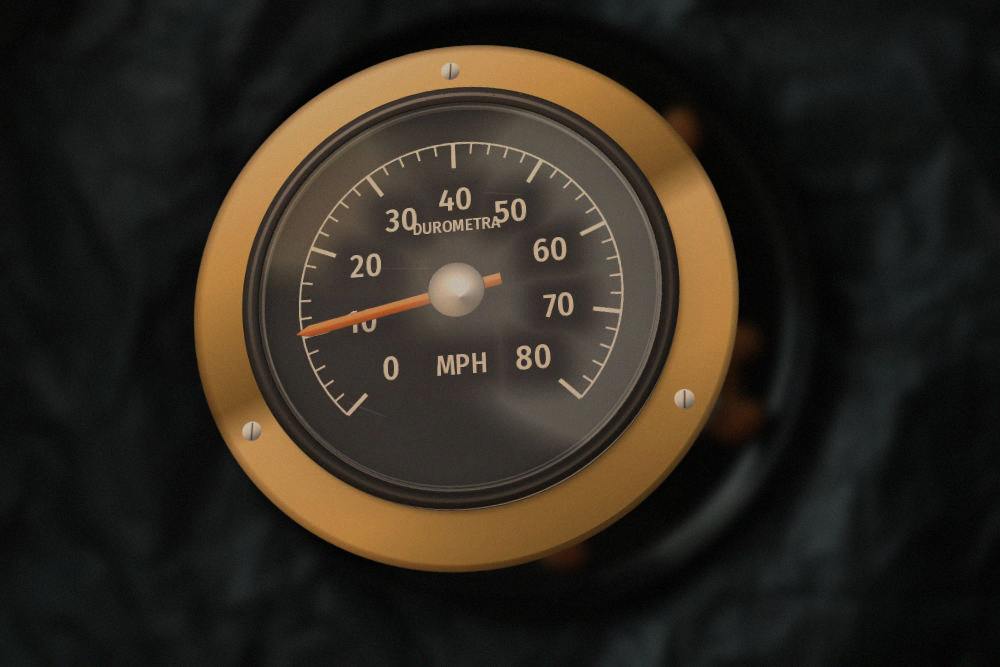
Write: 10 mph
